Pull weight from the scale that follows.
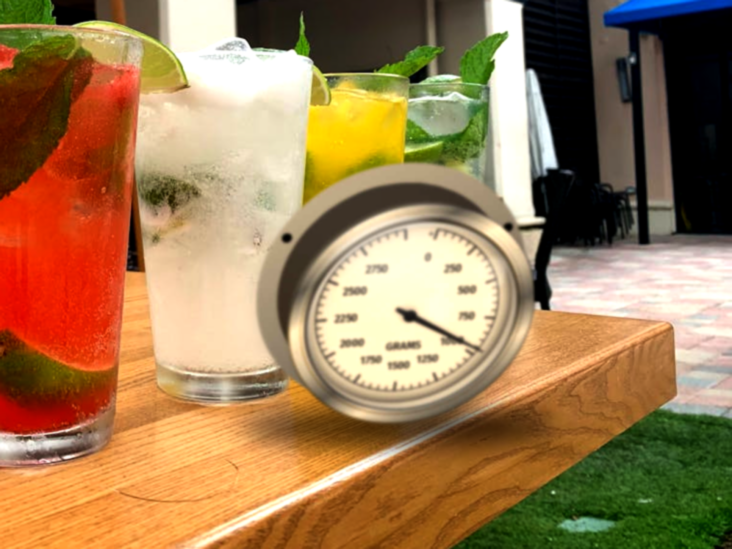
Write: 950 g
